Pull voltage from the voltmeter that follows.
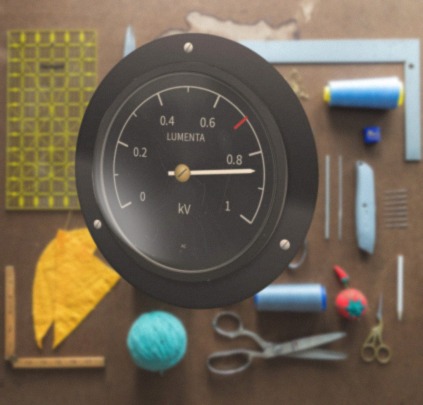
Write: 0.85 kV
